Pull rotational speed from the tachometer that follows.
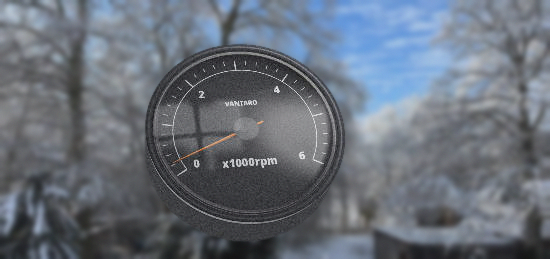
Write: 200 rpm
